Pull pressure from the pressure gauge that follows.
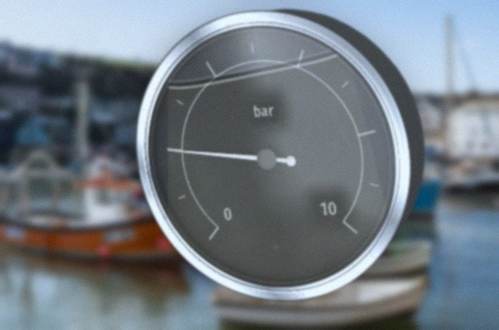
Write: 2 bar
